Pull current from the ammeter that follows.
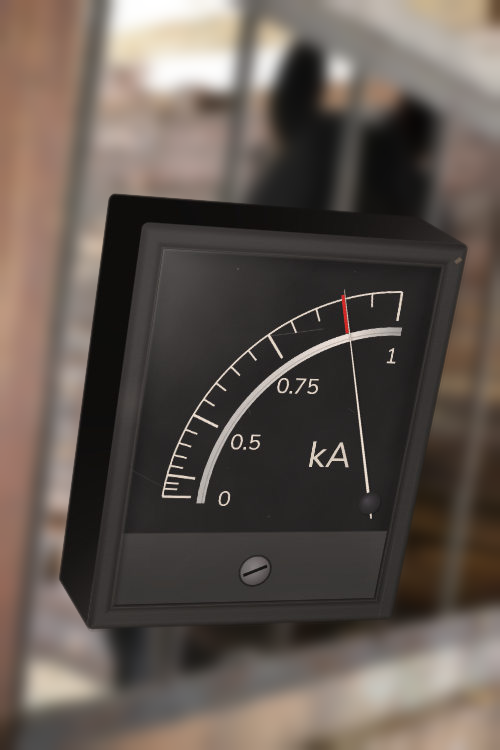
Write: 0.9 kA
